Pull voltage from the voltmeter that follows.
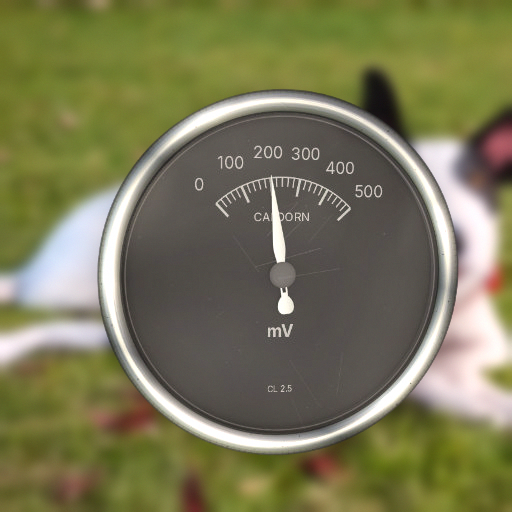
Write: 200 mV
